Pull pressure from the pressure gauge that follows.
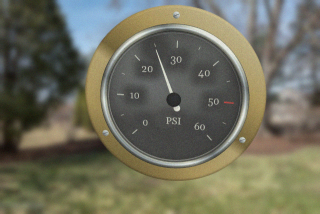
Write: 25 psi
